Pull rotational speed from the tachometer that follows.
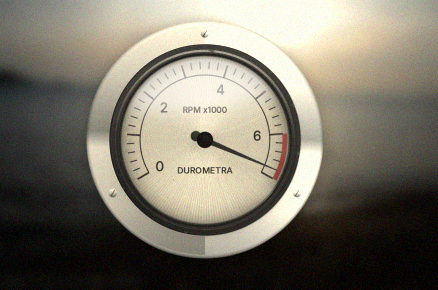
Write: 6800 rpm
